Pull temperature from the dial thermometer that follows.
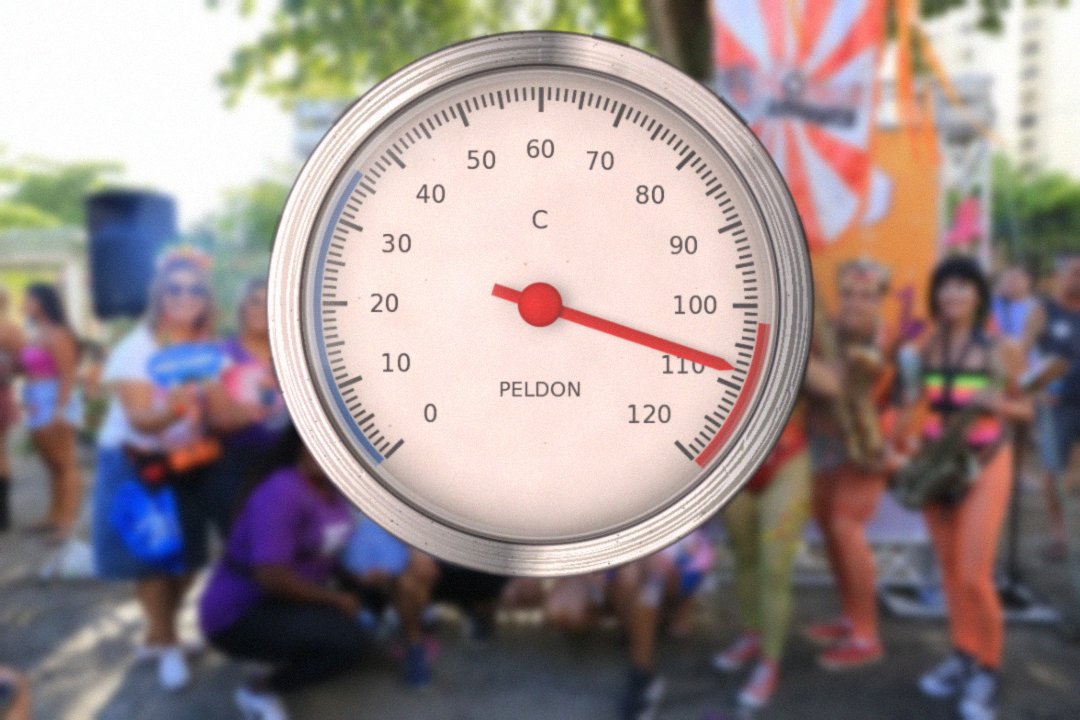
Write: 108 °C
